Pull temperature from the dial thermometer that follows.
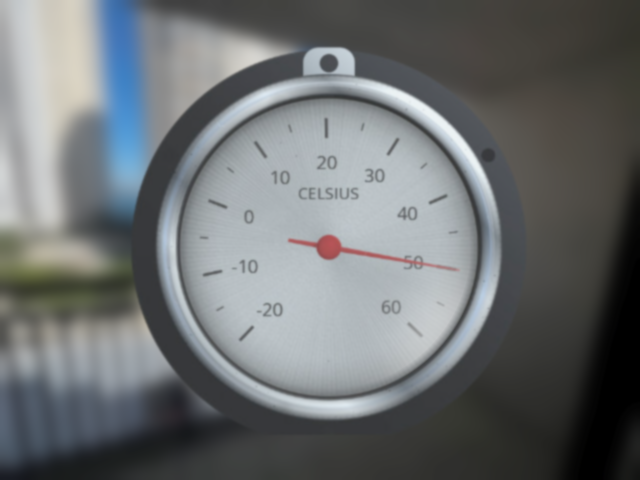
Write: 50 °C
